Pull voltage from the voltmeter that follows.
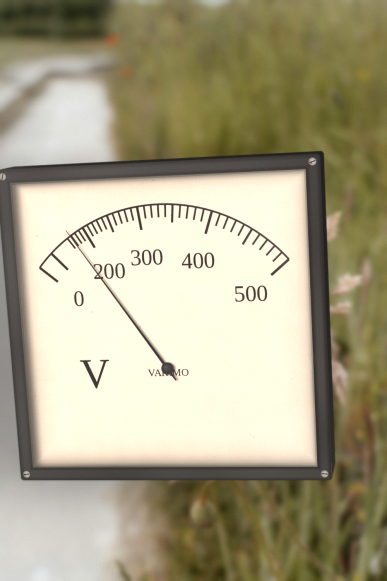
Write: 170 V
